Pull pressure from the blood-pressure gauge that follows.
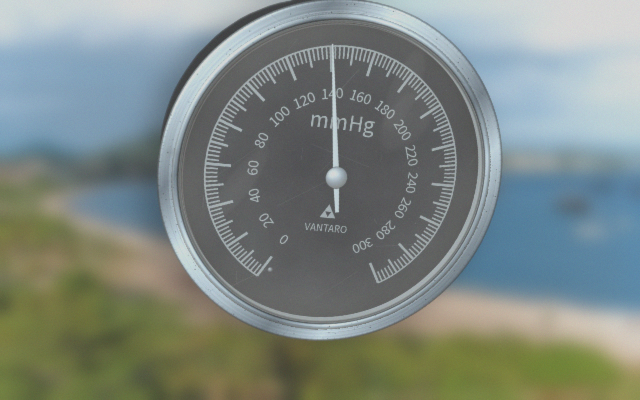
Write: 140 mmHg
